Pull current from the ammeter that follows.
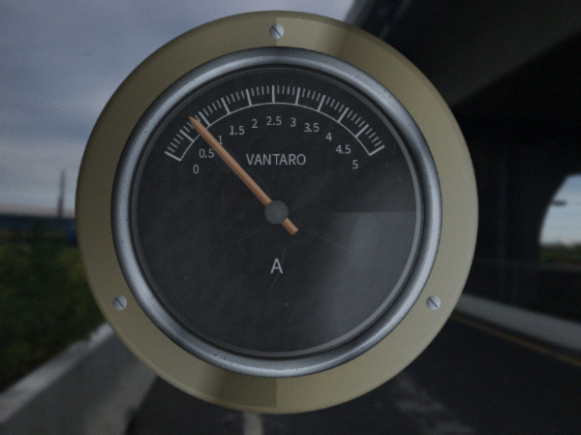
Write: 0.8 A
